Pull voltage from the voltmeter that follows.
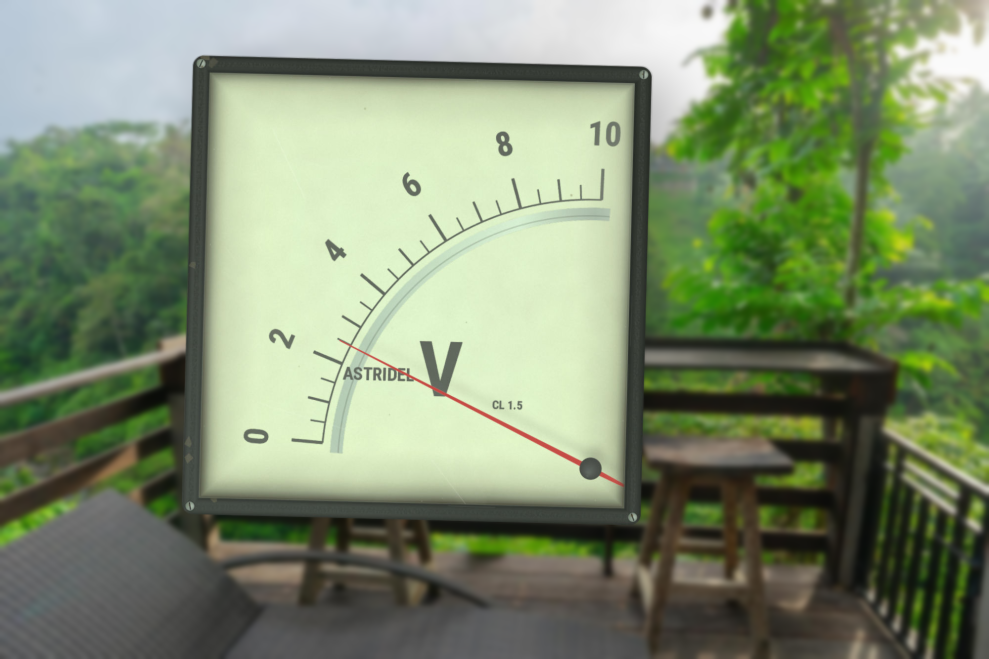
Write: 2.5 V
